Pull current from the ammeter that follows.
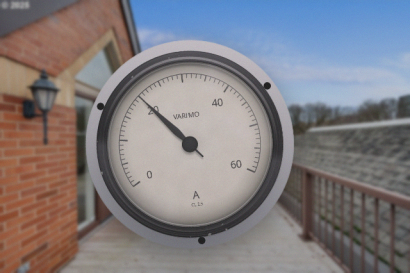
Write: 20 A
